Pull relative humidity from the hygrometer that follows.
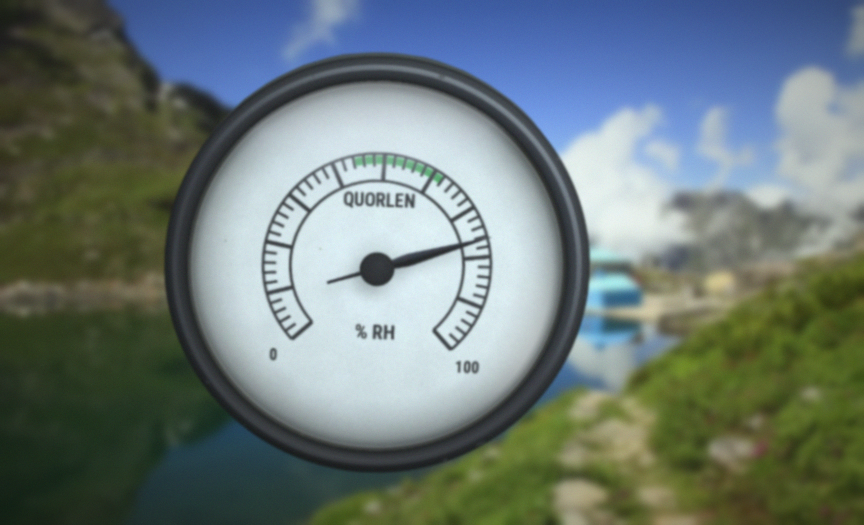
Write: 76 %
